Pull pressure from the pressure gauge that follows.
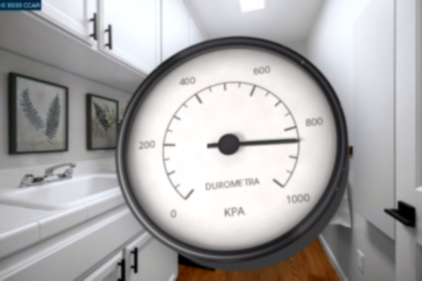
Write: 850 kPa
